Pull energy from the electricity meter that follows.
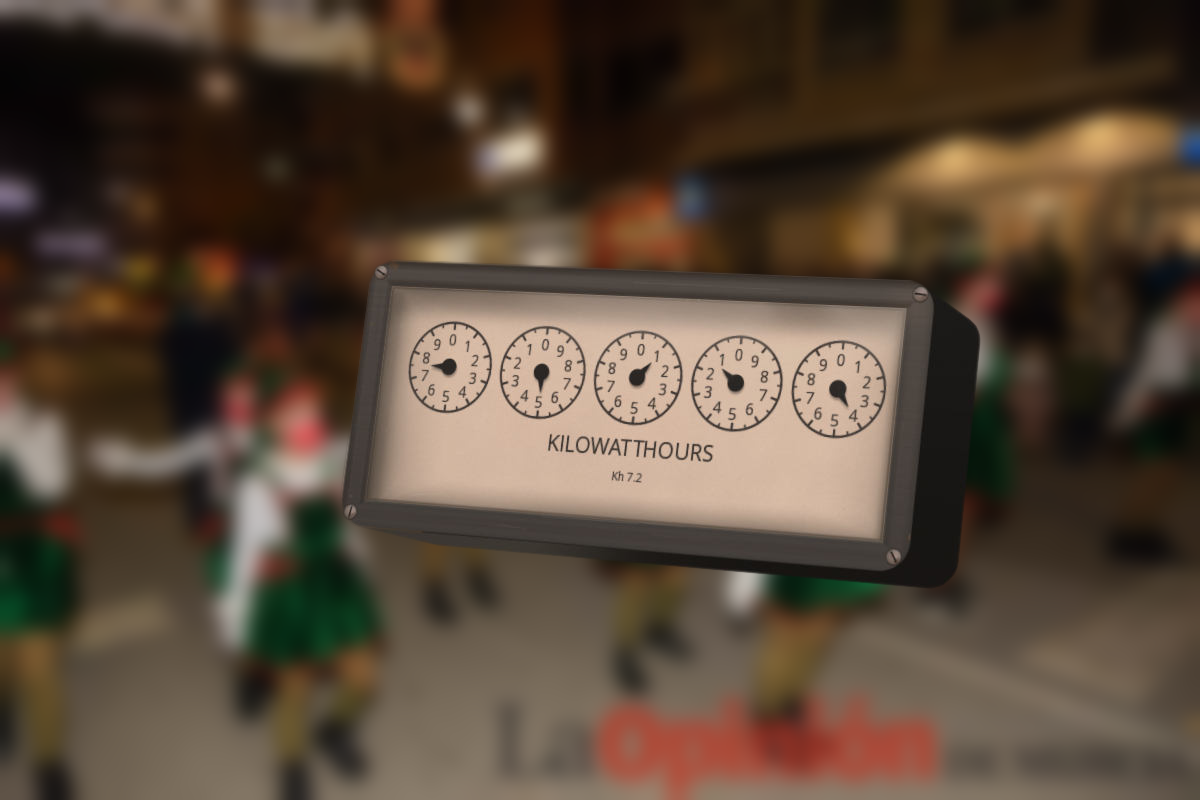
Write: 75114 kWh
